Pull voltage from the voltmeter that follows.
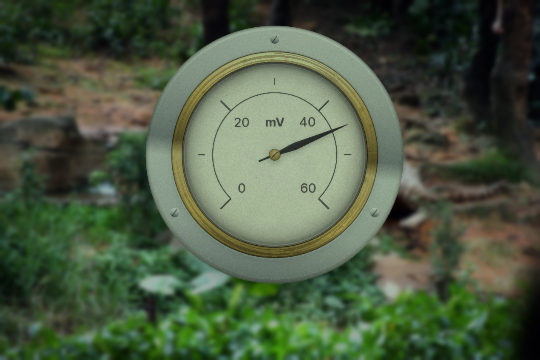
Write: 45 mV
